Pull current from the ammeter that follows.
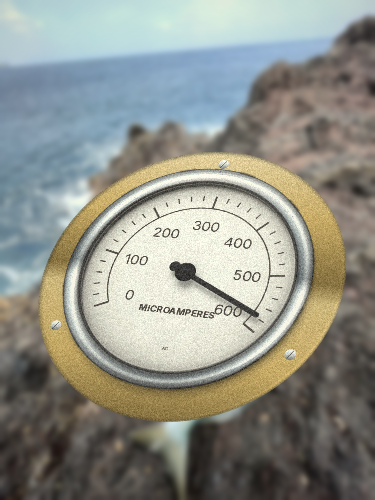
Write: 580 µA
